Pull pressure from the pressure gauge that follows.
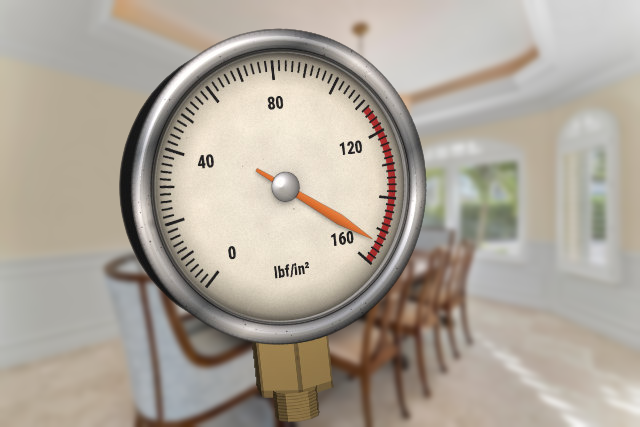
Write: 154 psi
